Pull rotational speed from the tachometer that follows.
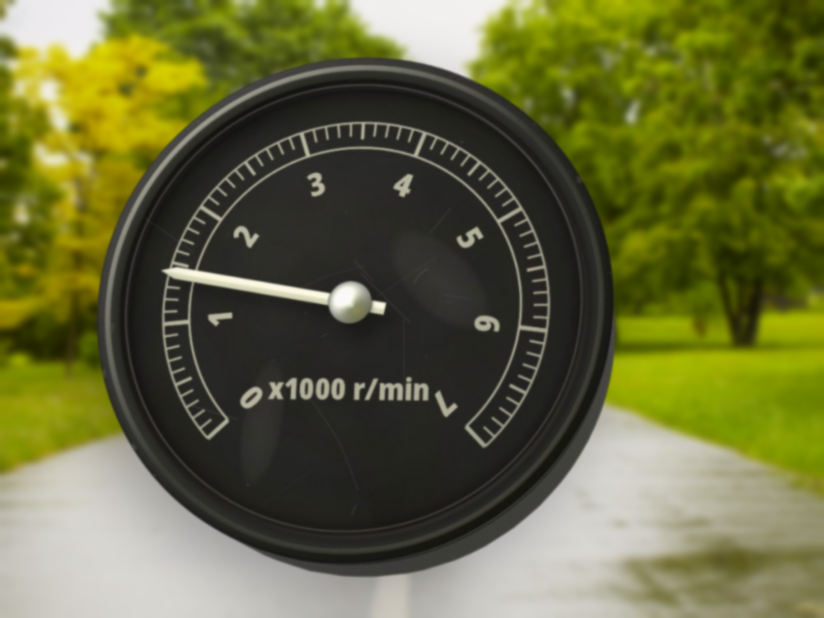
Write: 1400 rpm
